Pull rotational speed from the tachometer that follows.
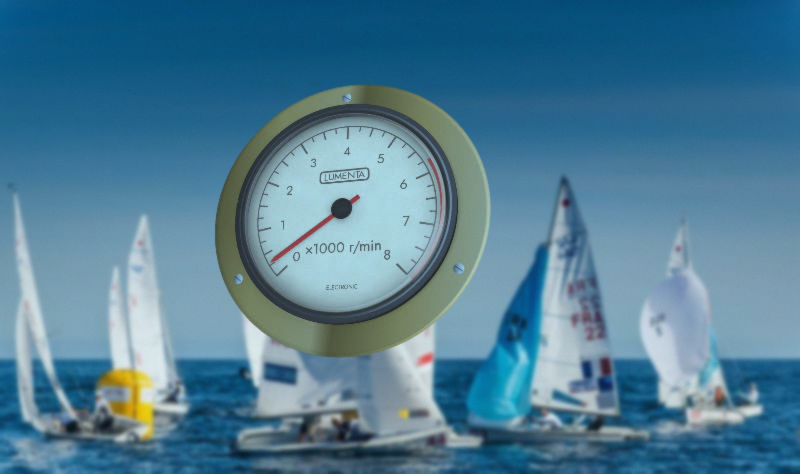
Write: 250 rpm
